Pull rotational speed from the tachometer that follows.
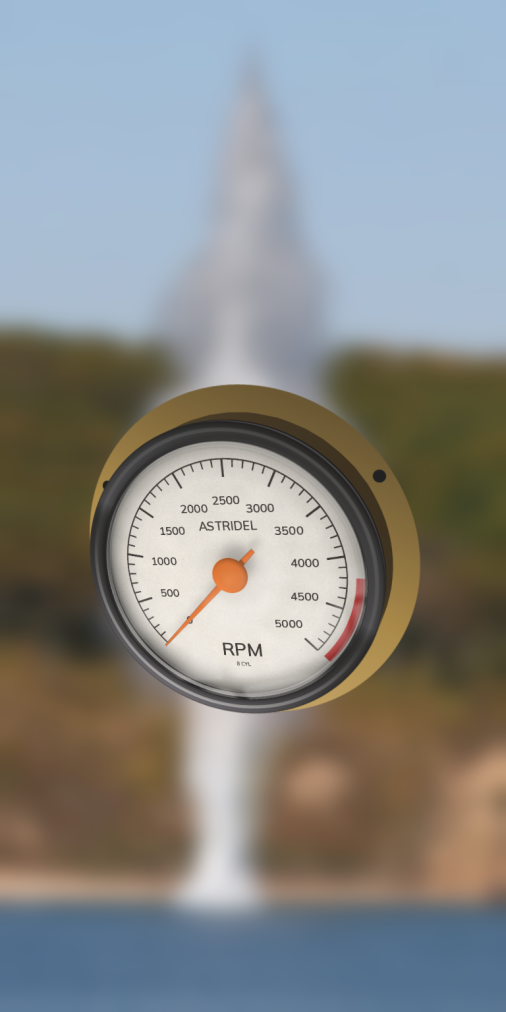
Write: 0 rpm
